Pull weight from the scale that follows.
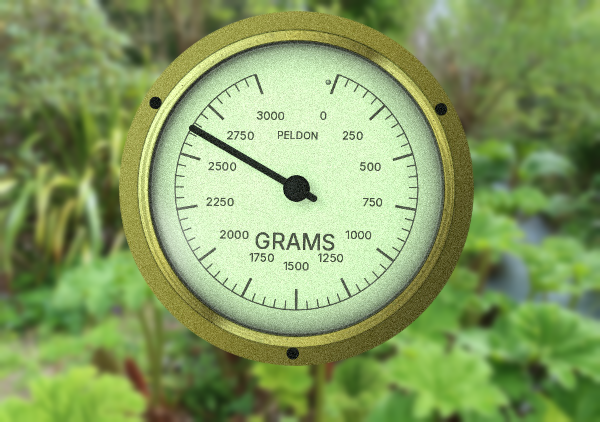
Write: 2625 g
